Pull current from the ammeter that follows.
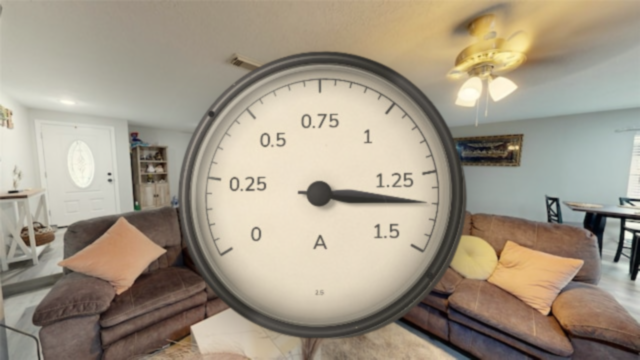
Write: 1.35 A
